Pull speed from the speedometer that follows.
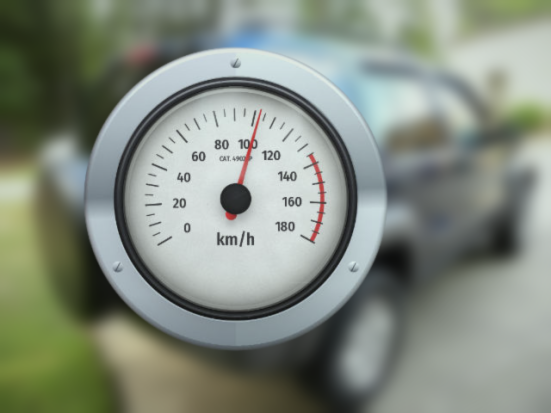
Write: 102.5 km/h
